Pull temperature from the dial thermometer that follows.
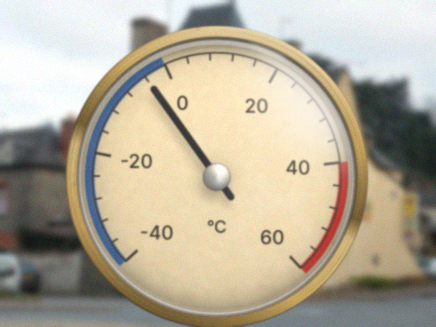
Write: -4 °C
